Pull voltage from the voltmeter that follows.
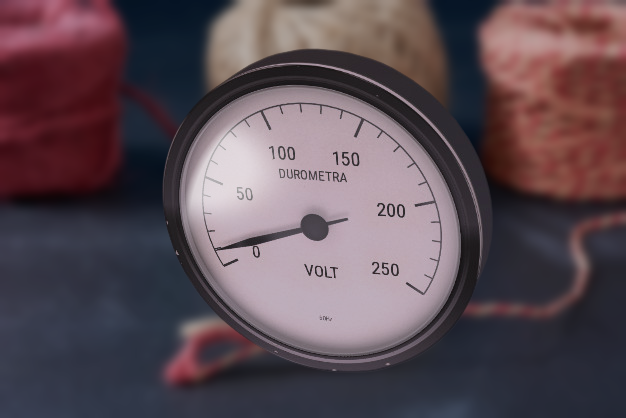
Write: 10 V
